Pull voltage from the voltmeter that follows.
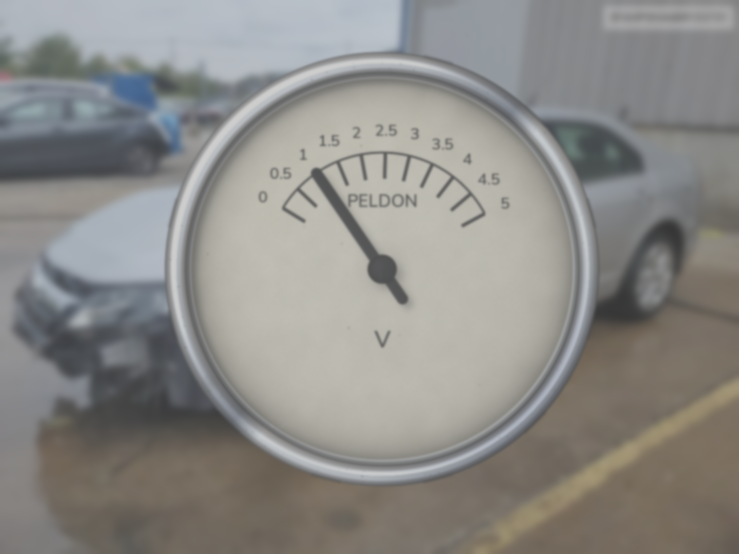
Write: 1 V
